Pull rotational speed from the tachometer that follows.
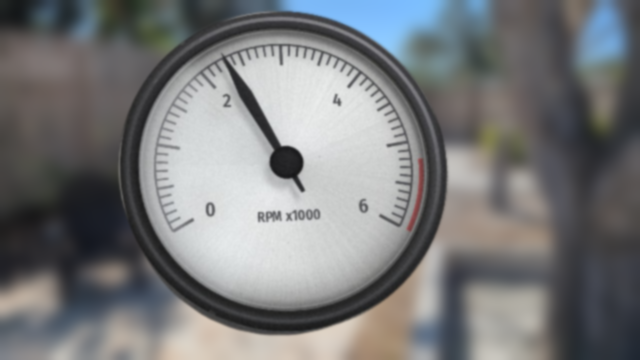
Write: 2300 rpm
